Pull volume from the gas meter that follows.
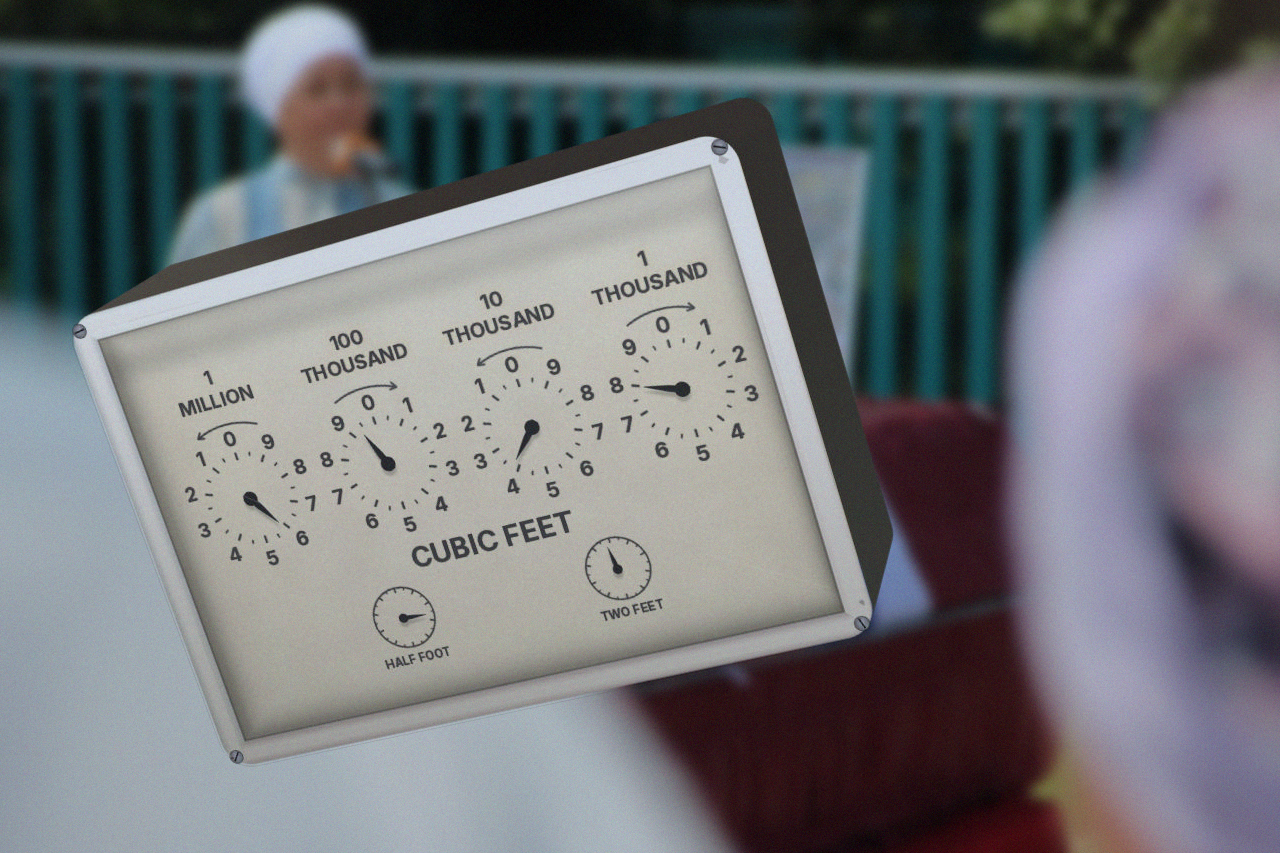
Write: 593800 ft³
